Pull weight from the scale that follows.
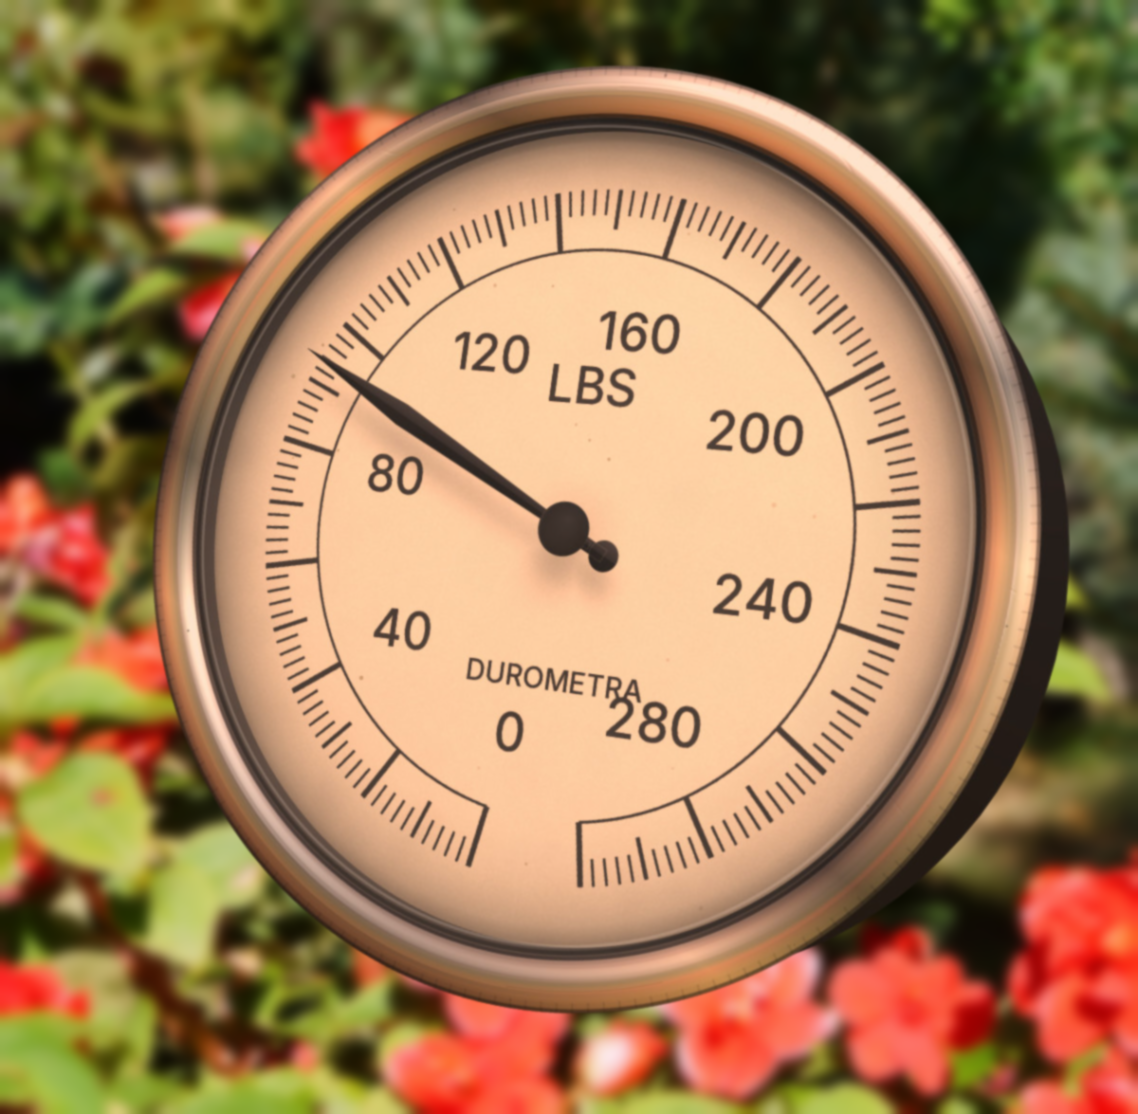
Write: 94 lb
